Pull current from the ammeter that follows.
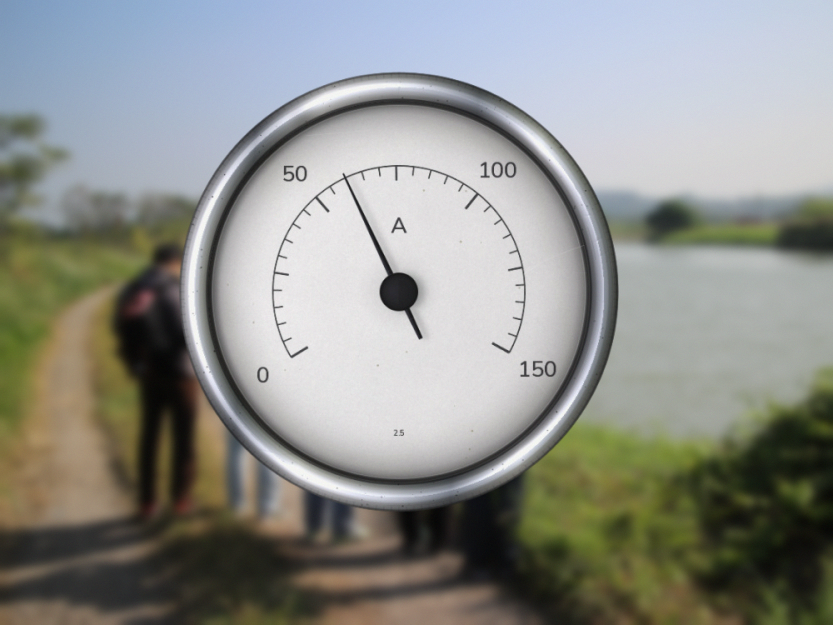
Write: 60 A
